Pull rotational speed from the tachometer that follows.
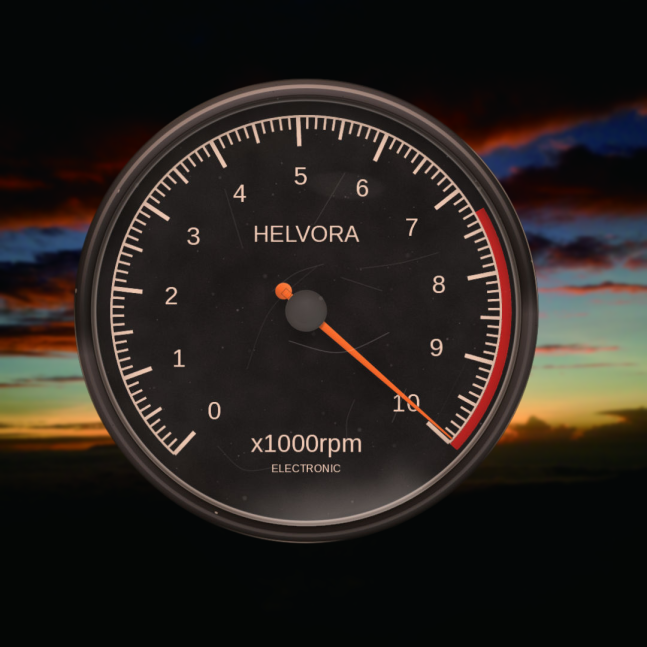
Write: 9950 rpm
